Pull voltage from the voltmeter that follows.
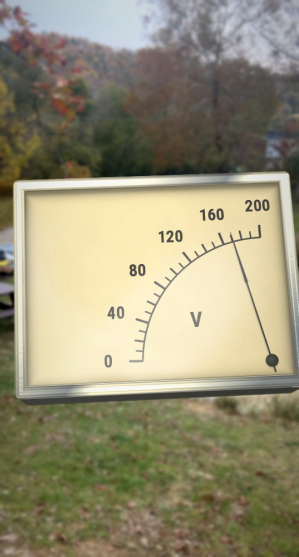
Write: 170 V
